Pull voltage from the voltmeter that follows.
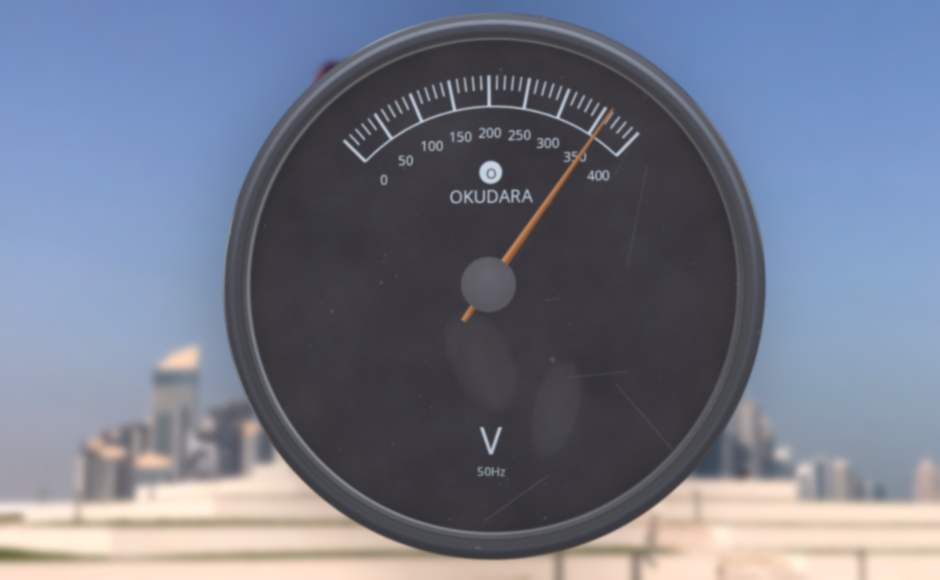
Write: 360 V
